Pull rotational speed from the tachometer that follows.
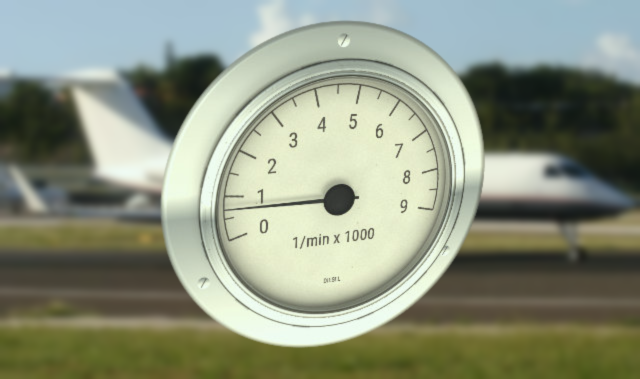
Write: 750 rpm
